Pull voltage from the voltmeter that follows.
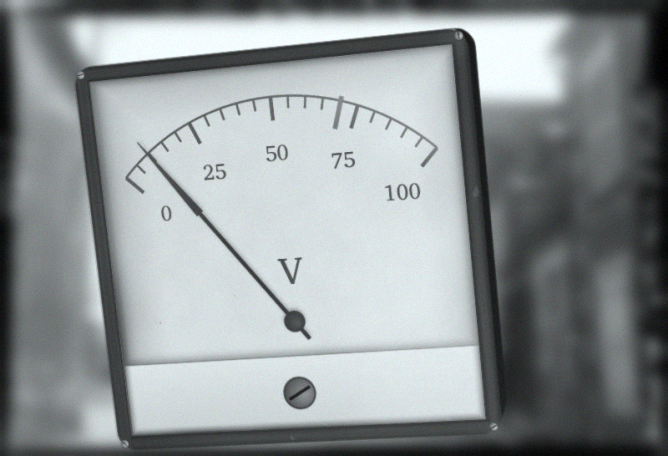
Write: 10 V
